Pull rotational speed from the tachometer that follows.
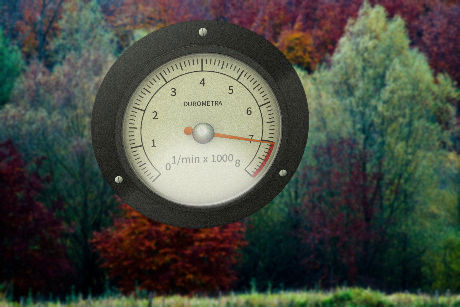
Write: 7000 rpm
